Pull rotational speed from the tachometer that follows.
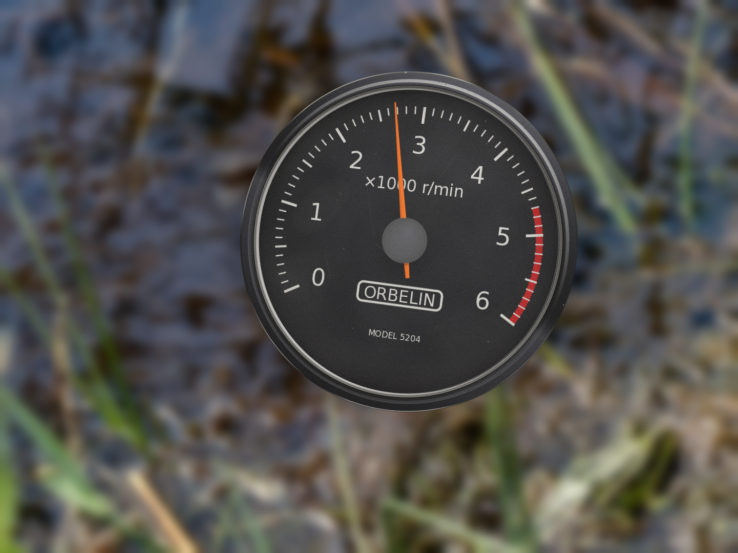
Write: 2700 rpm
